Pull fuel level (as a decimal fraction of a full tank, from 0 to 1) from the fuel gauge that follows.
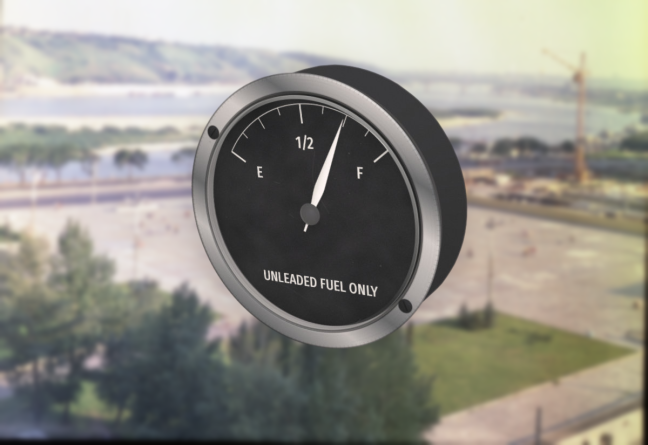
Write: 0.75
